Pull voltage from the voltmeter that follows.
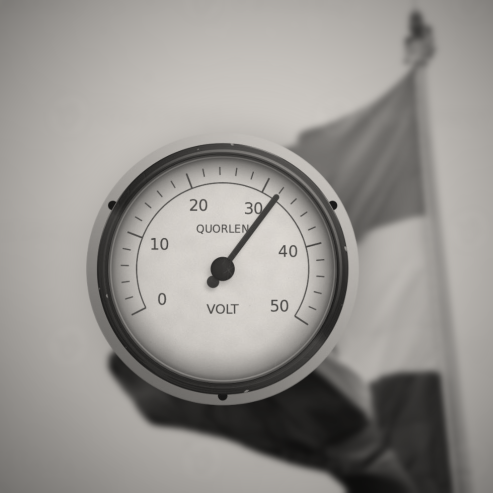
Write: 32 V
